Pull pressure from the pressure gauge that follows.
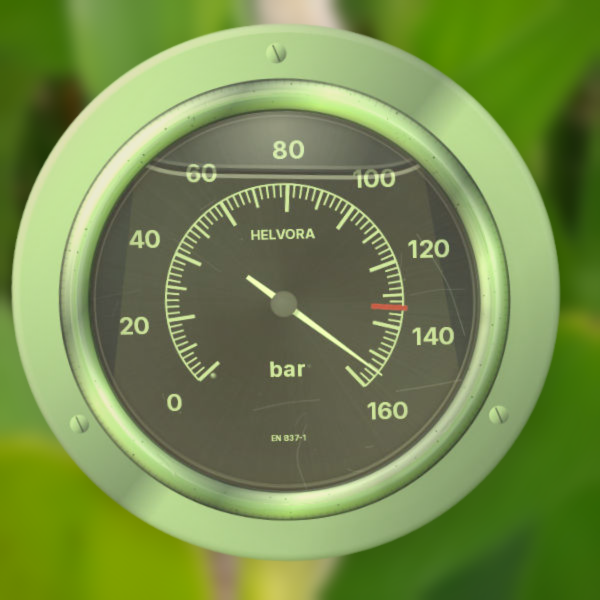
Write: 154 bar
